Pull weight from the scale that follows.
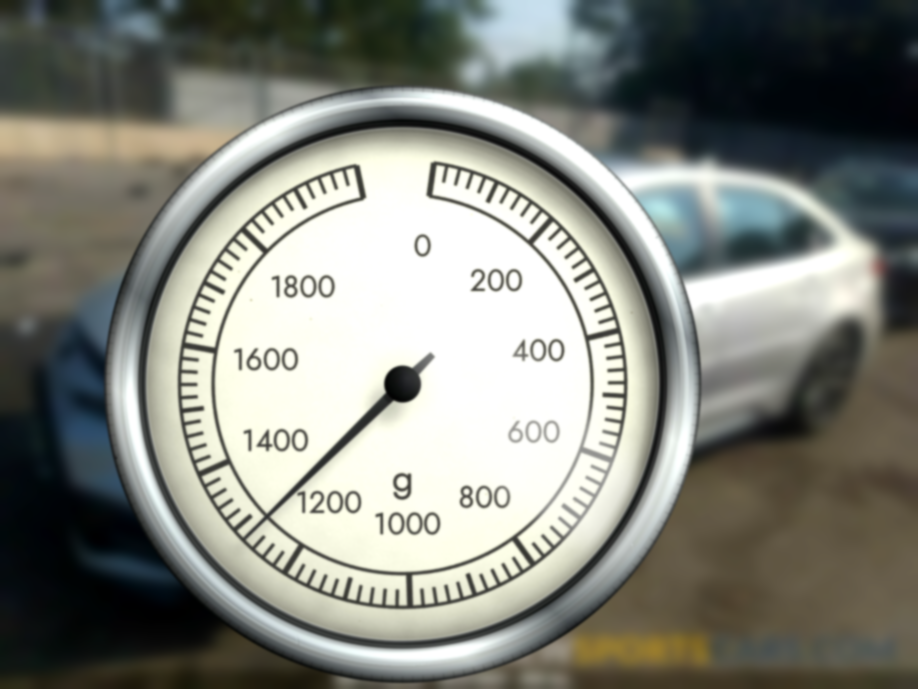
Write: 1280 g
